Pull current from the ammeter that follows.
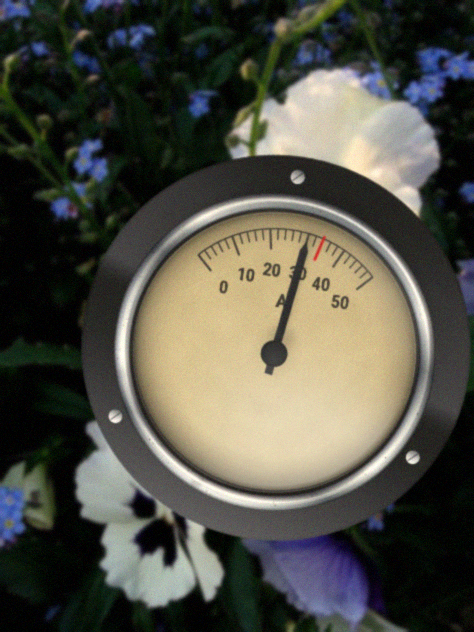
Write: 30 A
